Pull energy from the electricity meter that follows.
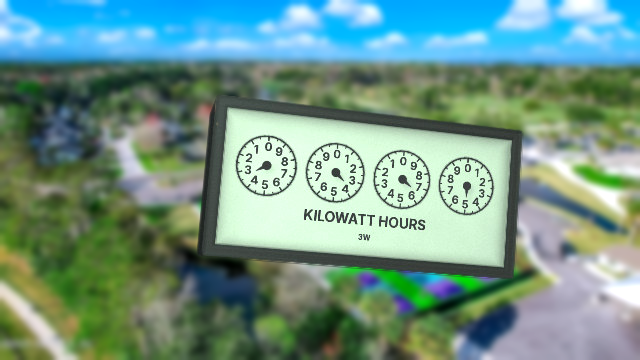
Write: 3365 kWh
